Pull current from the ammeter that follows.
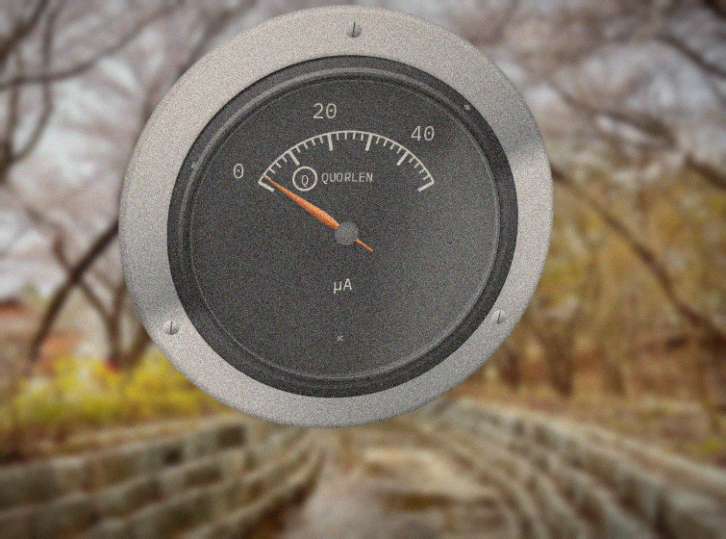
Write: 2 µA
